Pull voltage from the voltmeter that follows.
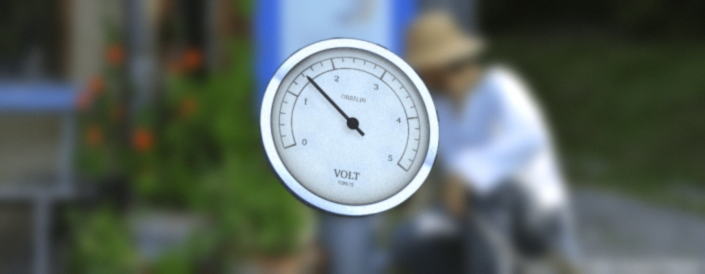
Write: 1.4 V
